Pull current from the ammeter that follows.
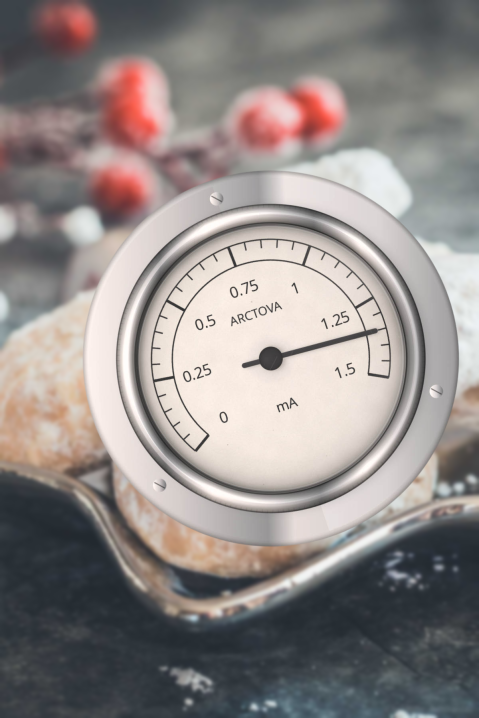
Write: 1.35 mA
